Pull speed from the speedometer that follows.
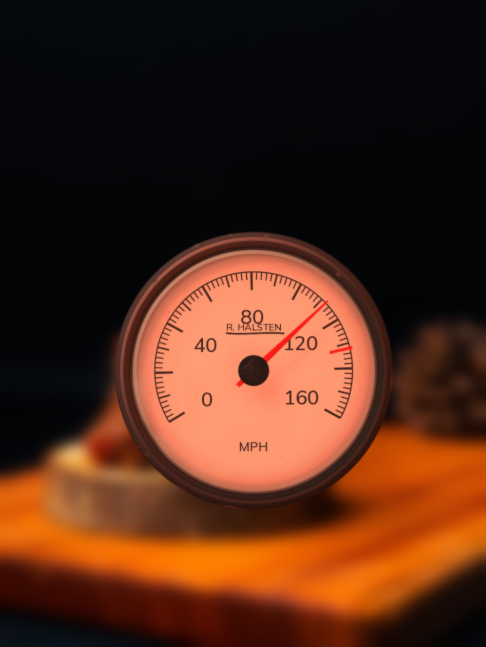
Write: 112 mph
